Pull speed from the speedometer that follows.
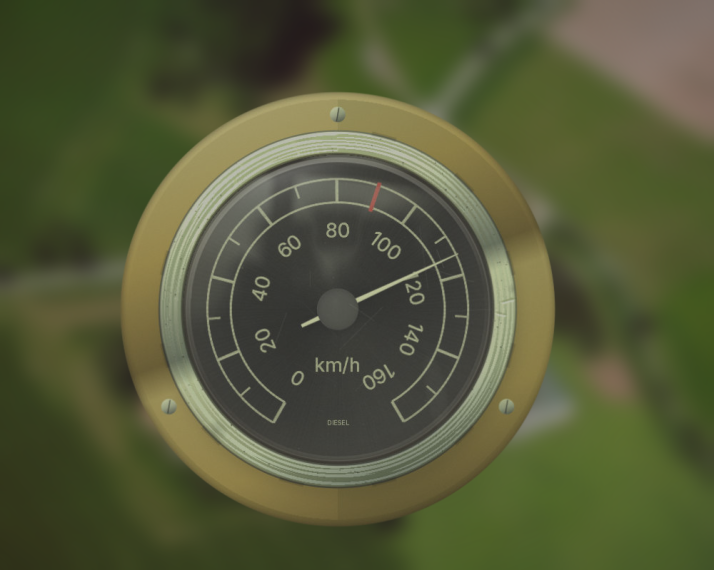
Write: 115 km/h
